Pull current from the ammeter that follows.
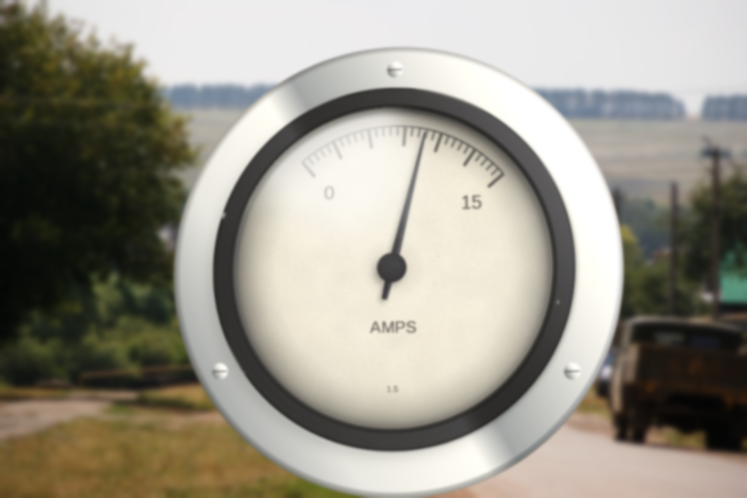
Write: 9 A
